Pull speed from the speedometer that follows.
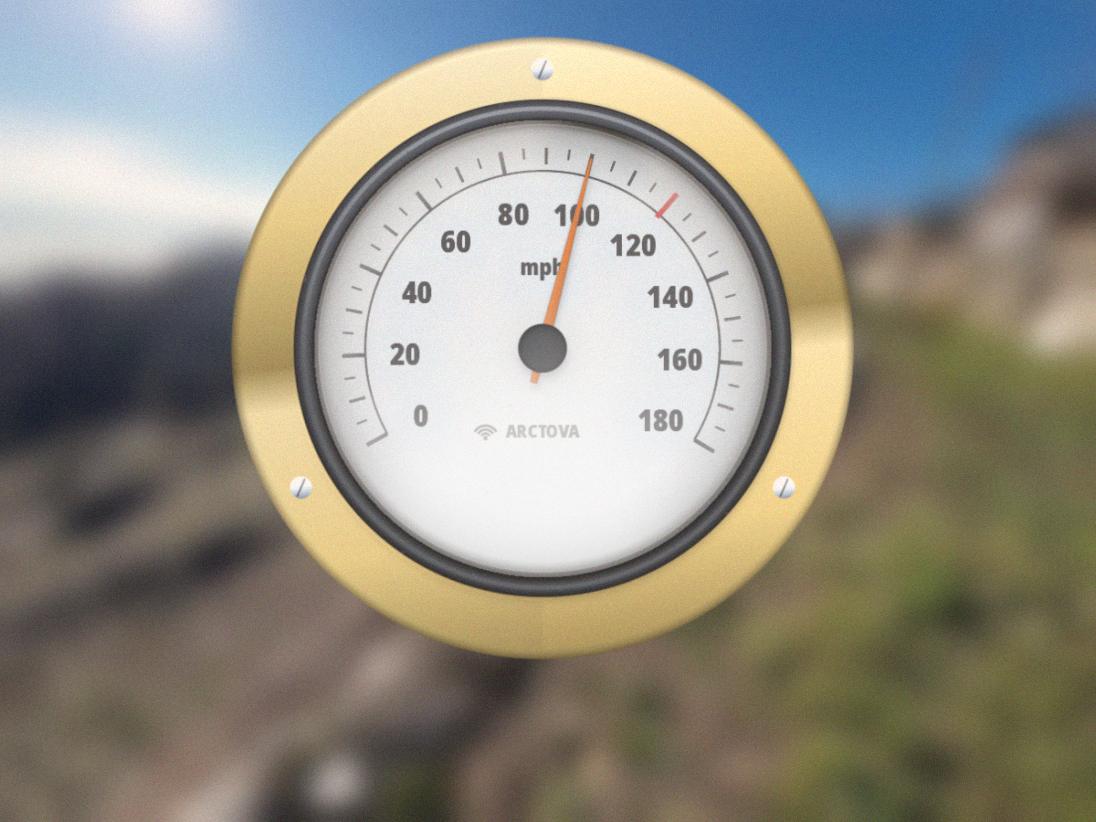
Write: 100 mph
